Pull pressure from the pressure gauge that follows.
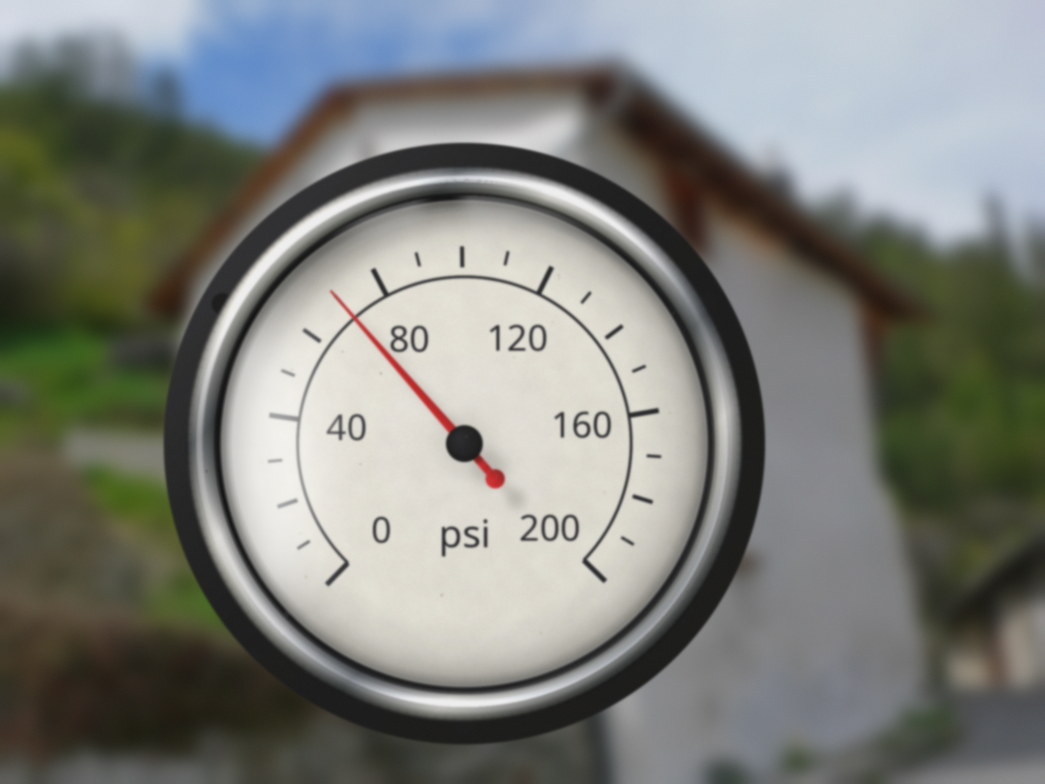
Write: 70 psi
